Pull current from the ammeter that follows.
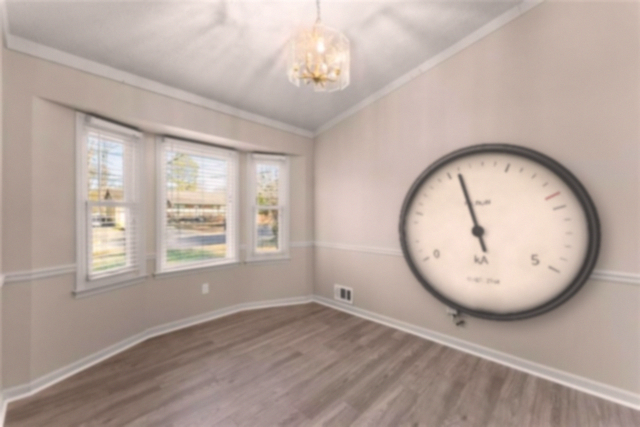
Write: 2.2 kA
